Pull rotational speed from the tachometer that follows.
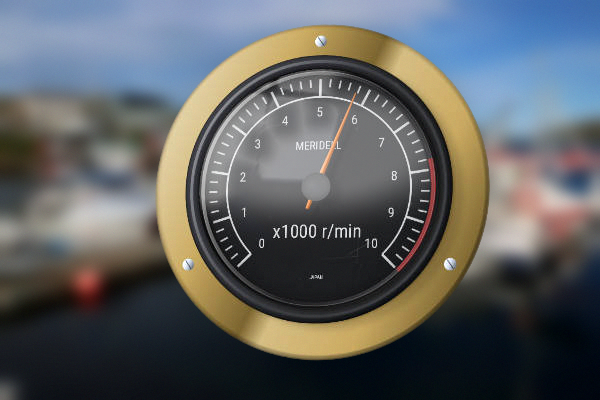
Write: 5800 rpm
